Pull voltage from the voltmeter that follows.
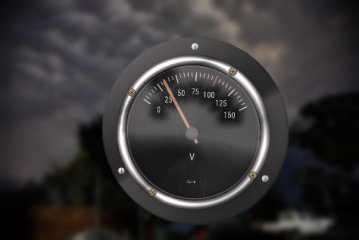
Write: 35 V
